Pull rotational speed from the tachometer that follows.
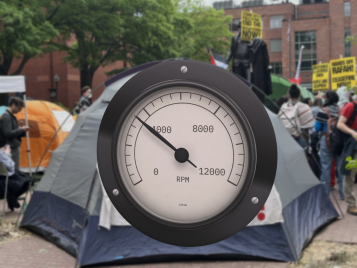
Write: 3500 rpm
